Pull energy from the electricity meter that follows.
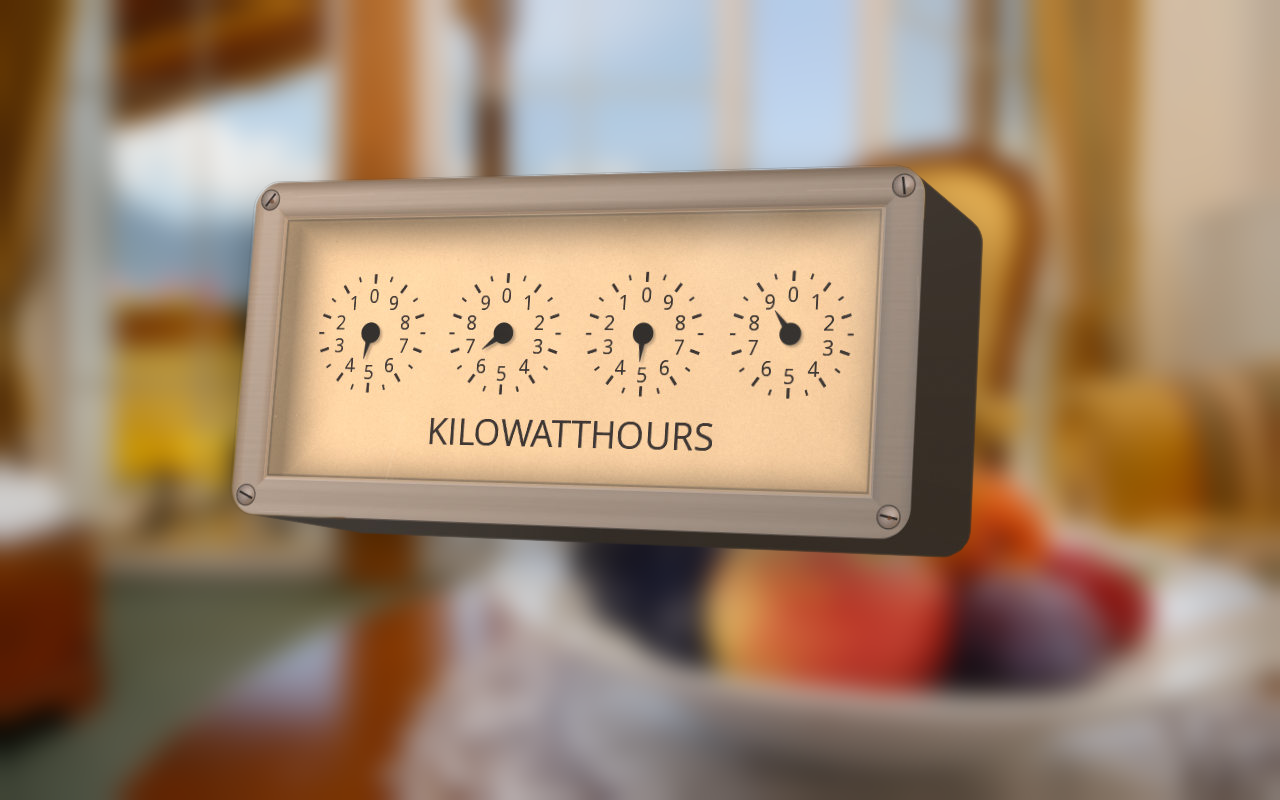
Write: 4649 kWh
